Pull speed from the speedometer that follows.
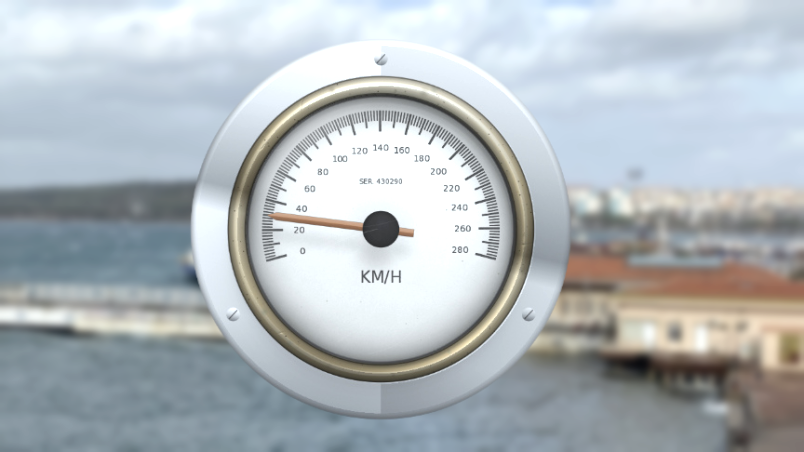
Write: 30 km/h
